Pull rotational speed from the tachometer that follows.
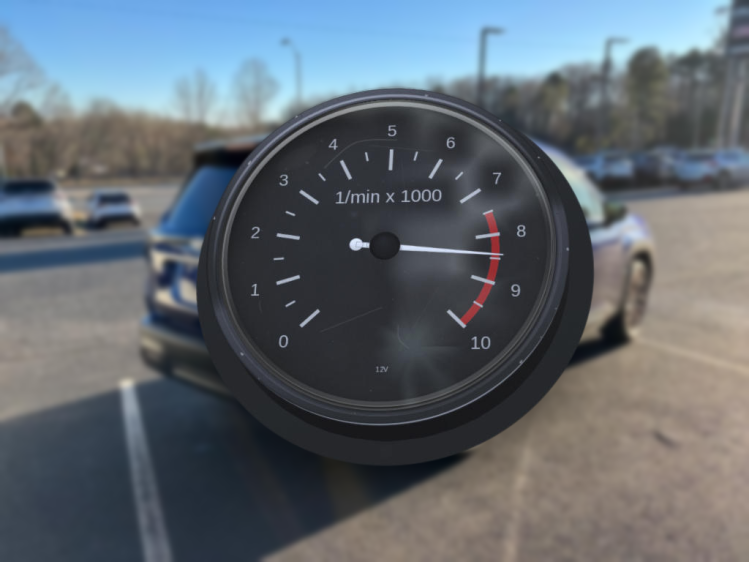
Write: 8500 rpm
